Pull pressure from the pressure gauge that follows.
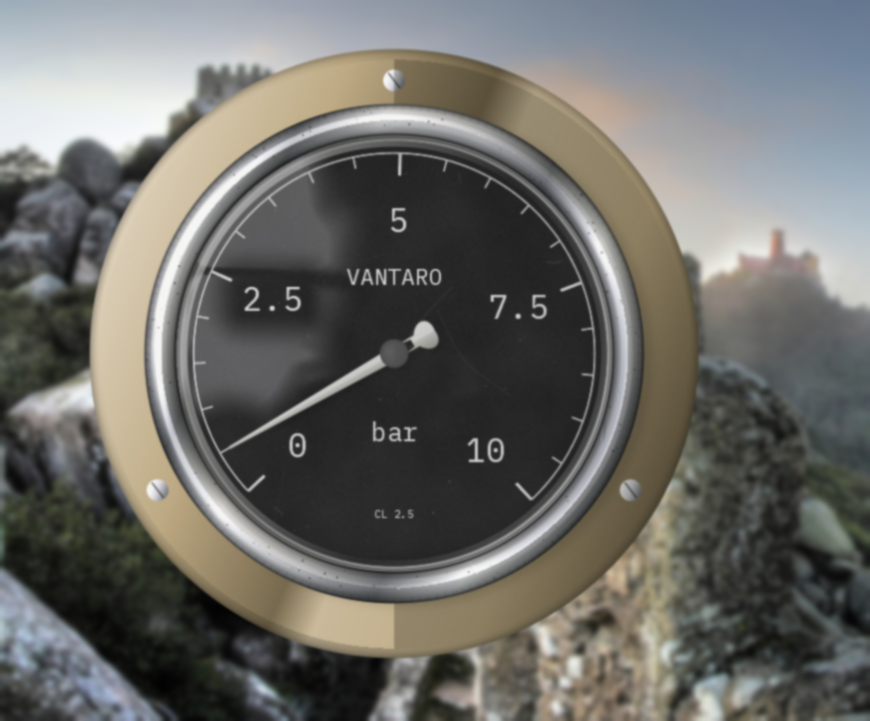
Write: 0.5 bar
